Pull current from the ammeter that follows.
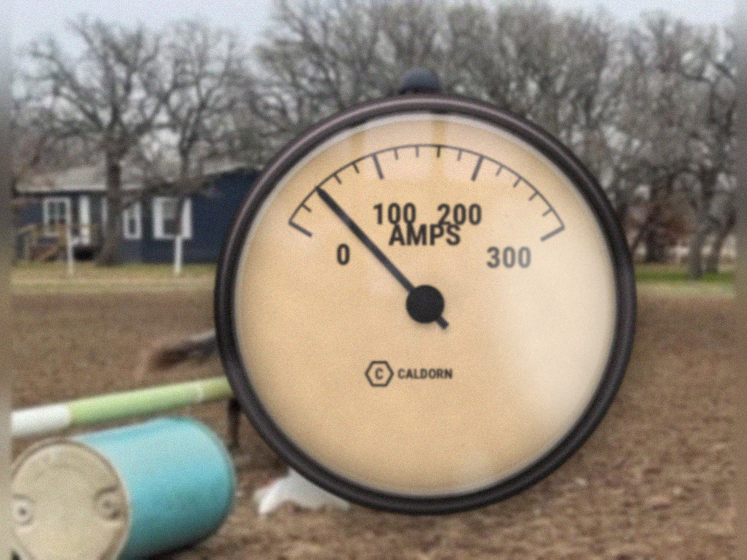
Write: 40 A
